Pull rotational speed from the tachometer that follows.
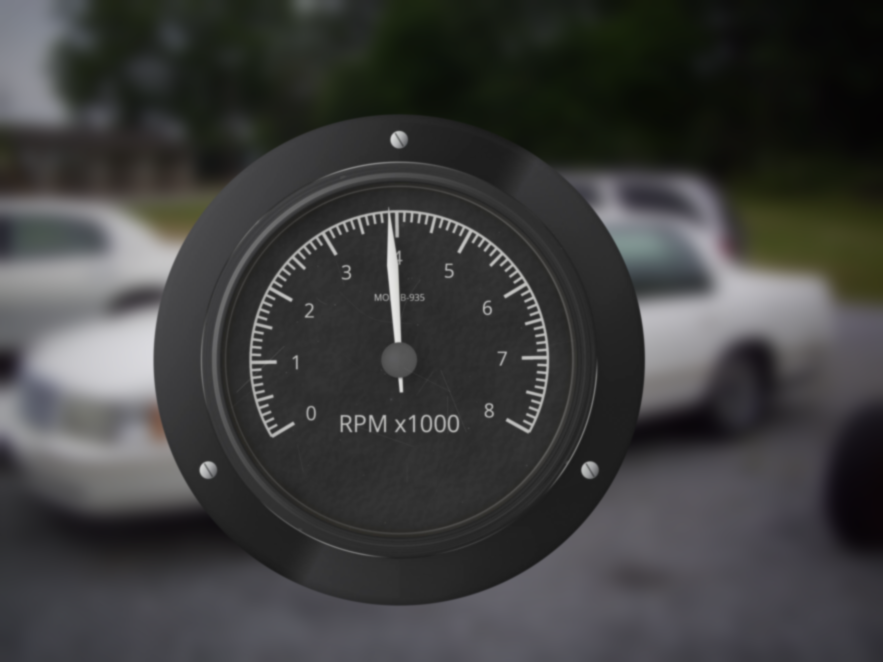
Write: 3900 rpm
